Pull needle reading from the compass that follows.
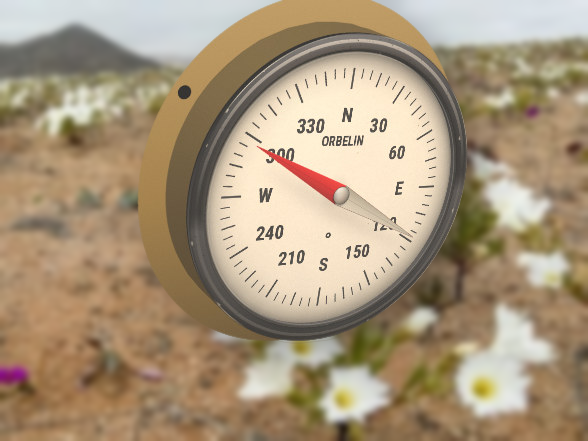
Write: 297.5 °
